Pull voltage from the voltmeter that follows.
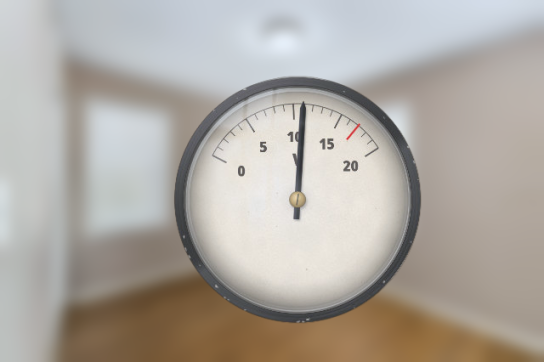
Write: 11 V
